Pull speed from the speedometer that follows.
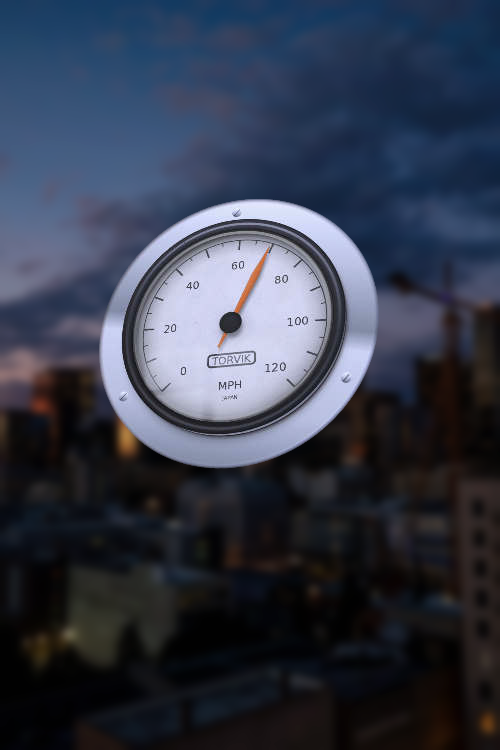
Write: 70 mph
